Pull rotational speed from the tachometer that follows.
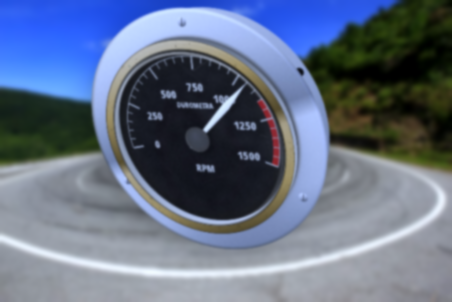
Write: 1050 rpm
